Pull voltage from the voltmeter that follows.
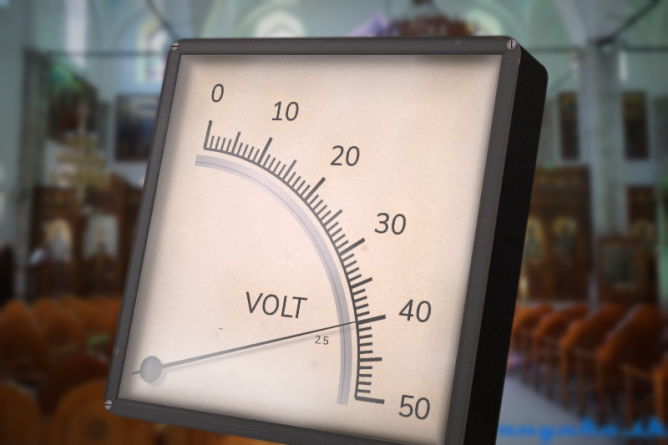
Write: 40 V
